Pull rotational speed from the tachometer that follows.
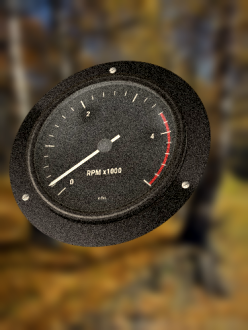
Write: 200 rpm
